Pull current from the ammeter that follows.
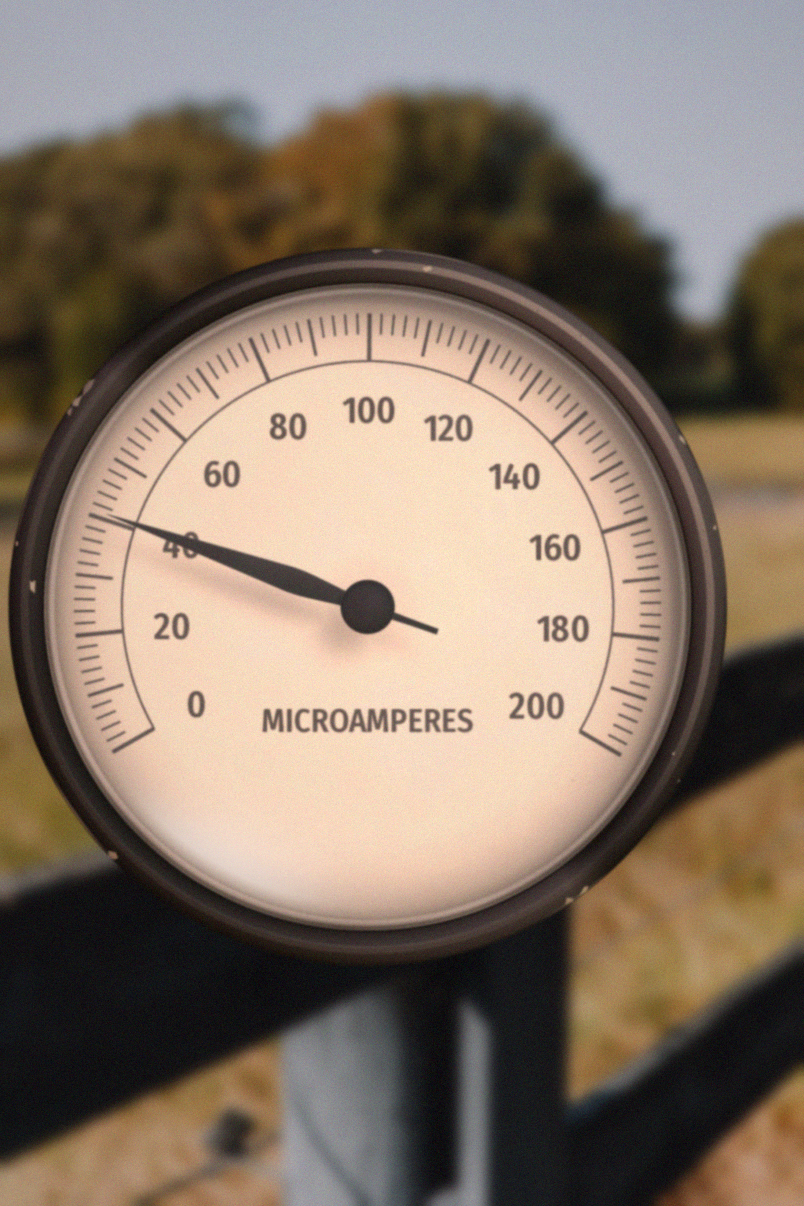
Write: 41 µA
